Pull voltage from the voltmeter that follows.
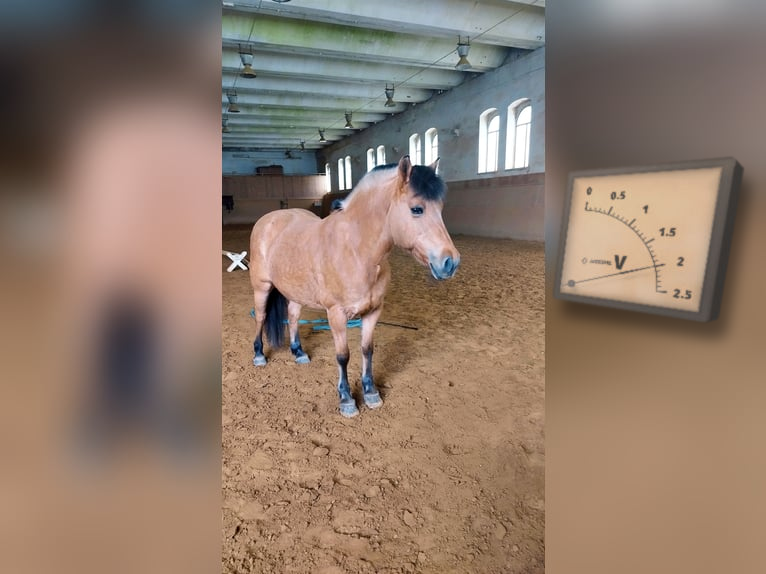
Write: 2 V
